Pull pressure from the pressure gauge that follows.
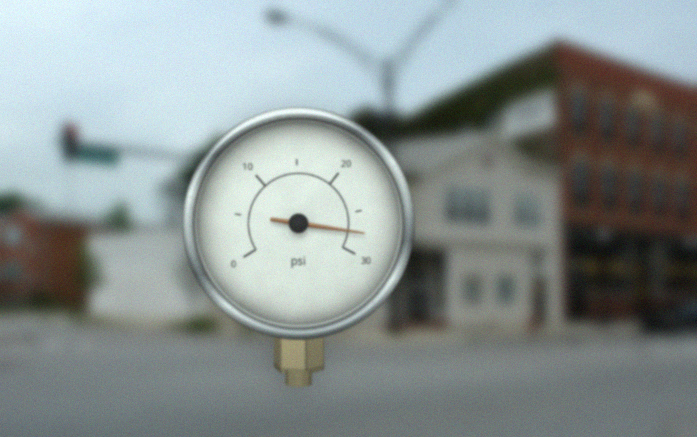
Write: 27.5 psi
